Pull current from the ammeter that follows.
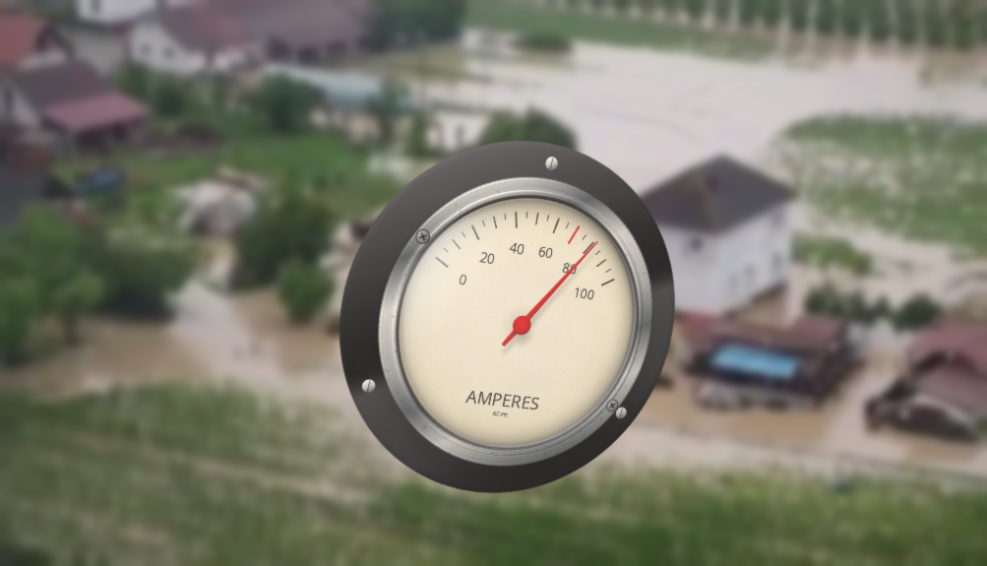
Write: 80 A
